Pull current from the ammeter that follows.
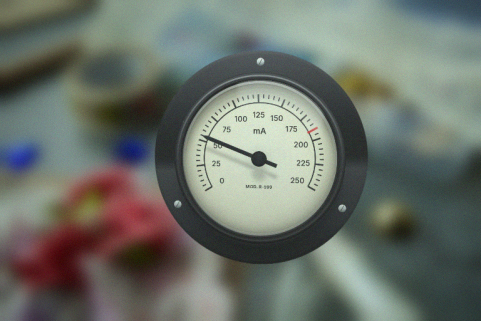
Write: 55 mA
